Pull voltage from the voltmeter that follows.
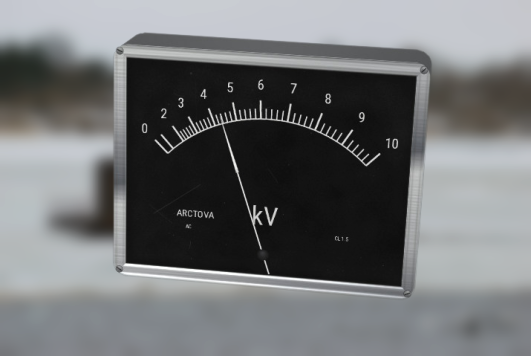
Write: 4.4 kV
